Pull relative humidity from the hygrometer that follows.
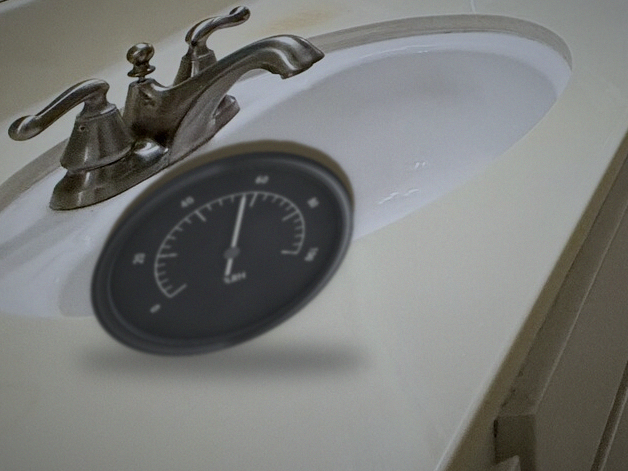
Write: 56 %
